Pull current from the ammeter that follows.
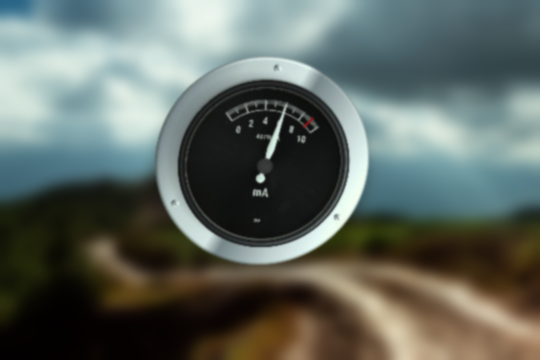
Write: 6 mA
